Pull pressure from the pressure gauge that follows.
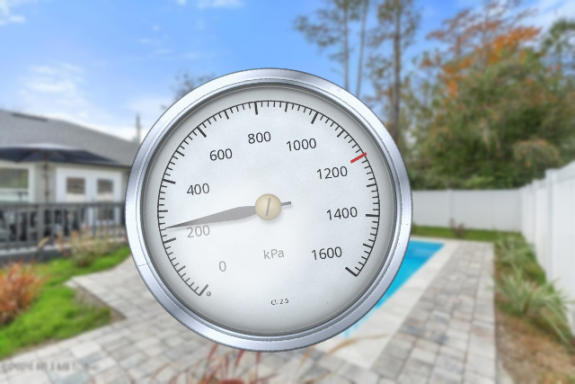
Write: 240 kPa
